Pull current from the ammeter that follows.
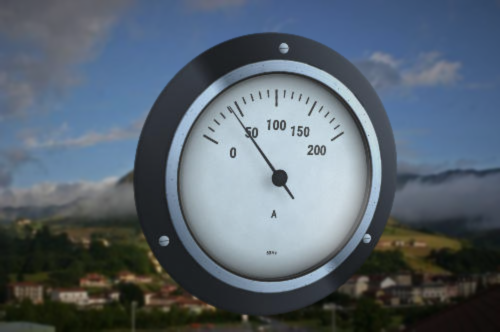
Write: 40 A
